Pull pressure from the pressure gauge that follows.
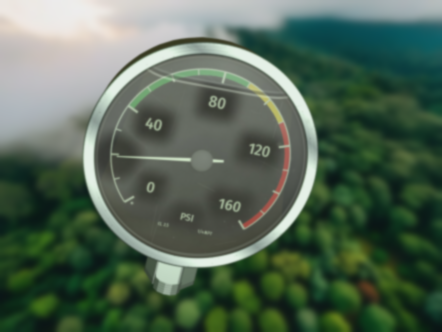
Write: 20 psi
